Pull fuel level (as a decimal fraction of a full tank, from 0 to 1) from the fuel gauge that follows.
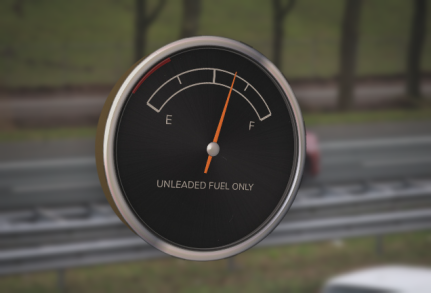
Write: 0.625
